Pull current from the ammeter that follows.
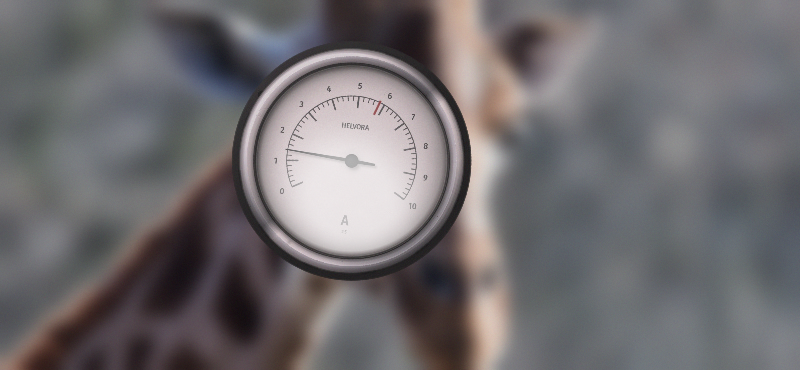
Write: 1.4 A
